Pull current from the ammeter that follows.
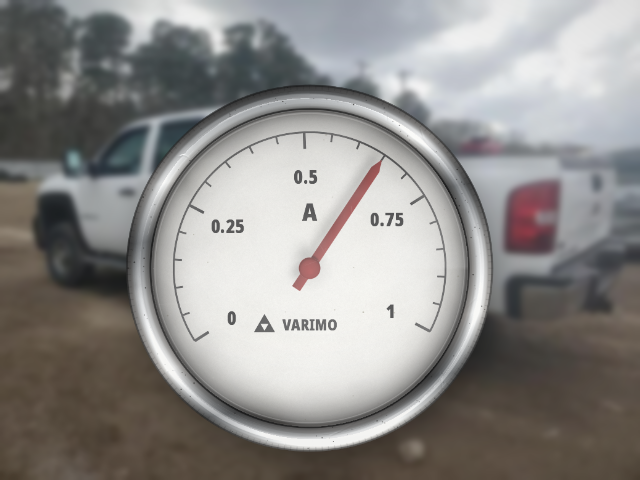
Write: 0.65 A
